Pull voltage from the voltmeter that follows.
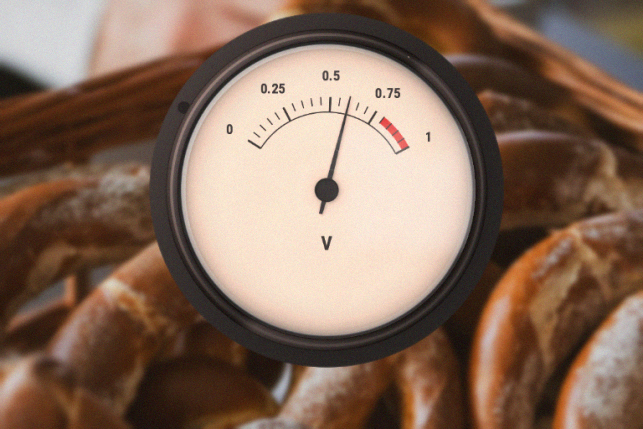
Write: 0.6 V
